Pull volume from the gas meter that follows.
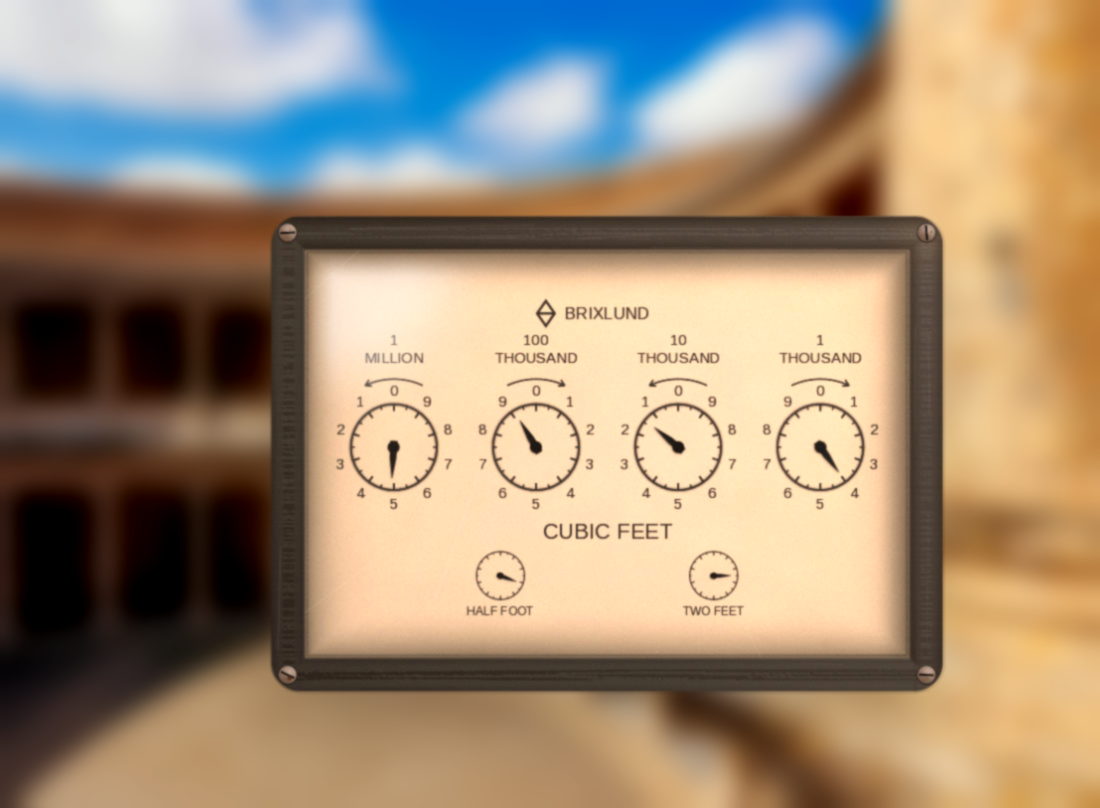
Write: 491400 ft³
